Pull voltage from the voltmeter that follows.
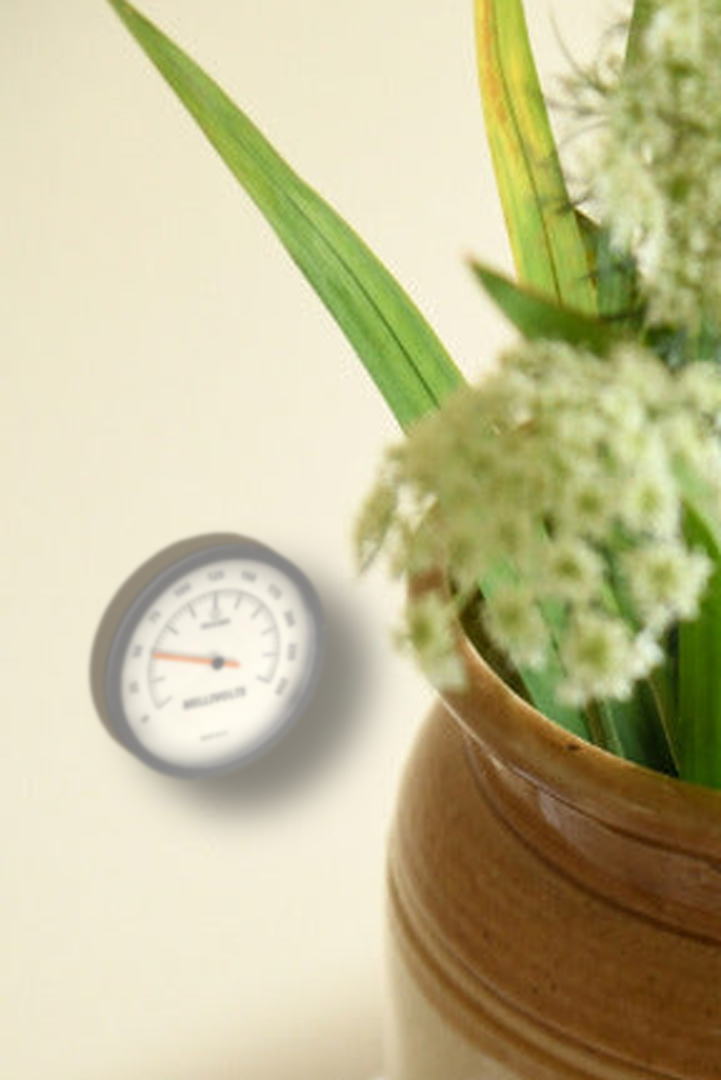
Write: 50 mV
